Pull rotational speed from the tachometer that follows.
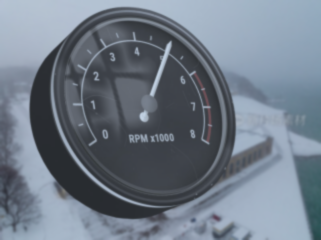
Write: 5000 rpm
